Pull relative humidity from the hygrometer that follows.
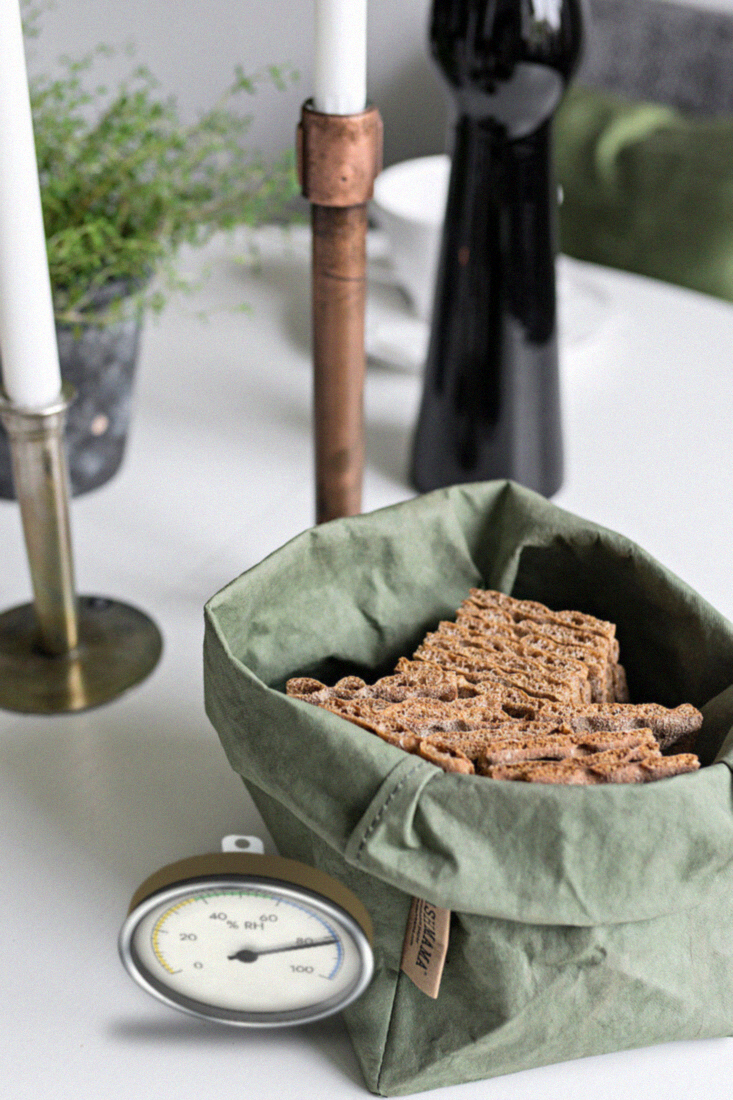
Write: 80 %
